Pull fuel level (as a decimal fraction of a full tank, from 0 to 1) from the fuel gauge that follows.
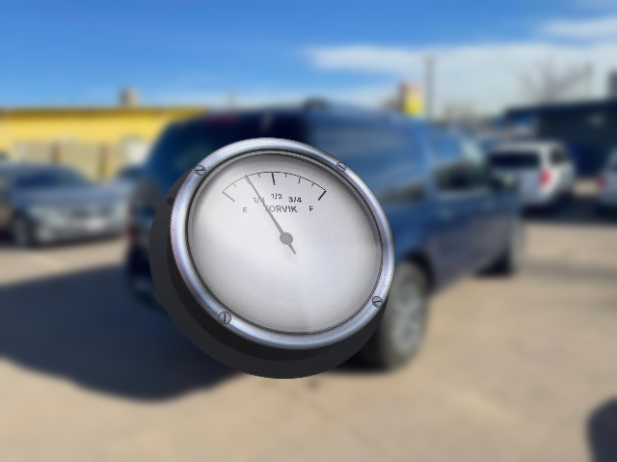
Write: 0.25
